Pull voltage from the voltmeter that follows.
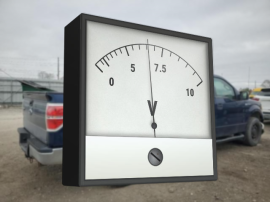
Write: 6.5 V
